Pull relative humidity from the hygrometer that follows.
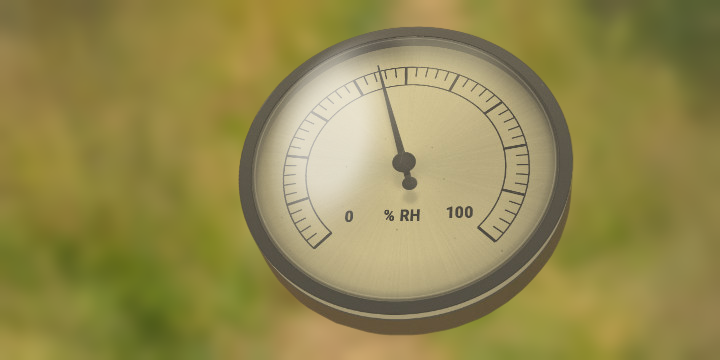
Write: 45 %
